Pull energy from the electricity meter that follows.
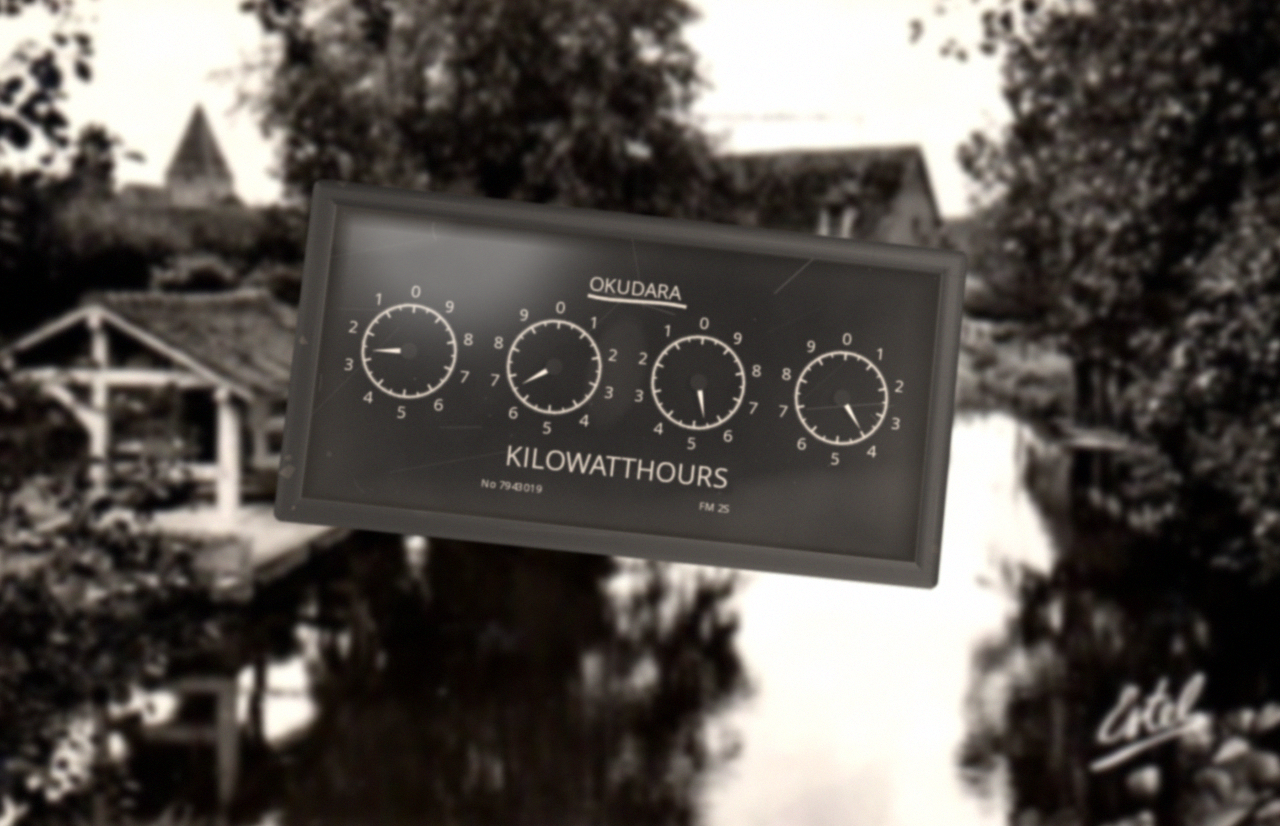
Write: 2654 kWh
